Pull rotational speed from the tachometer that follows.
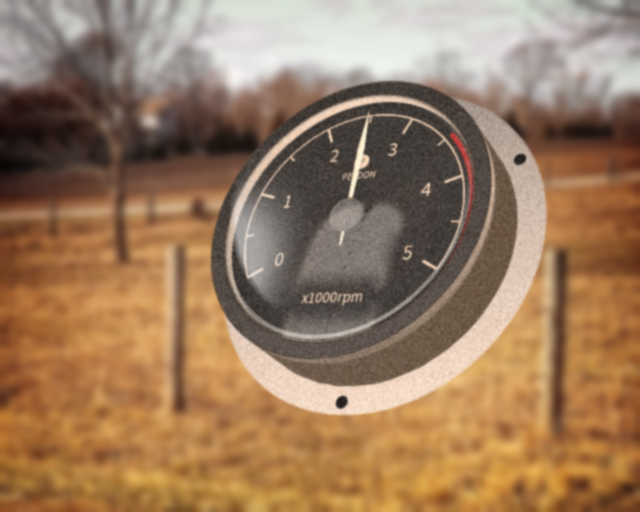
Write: 2500 rpm
